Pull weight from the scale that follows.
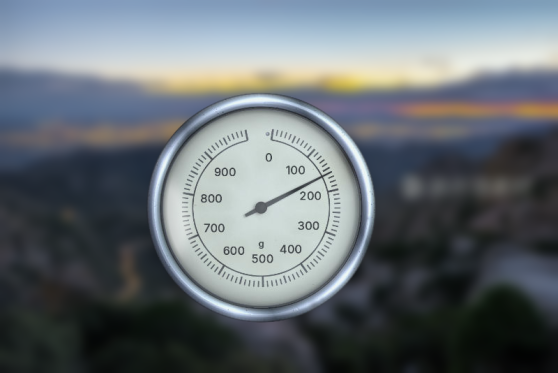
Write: 160 g
